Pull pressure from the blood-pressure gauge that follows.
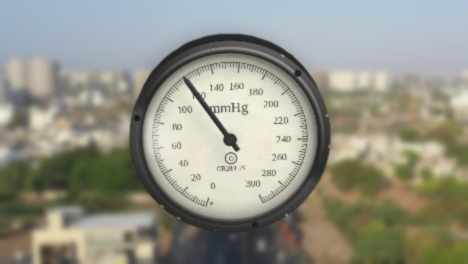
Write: 120 mmHg
